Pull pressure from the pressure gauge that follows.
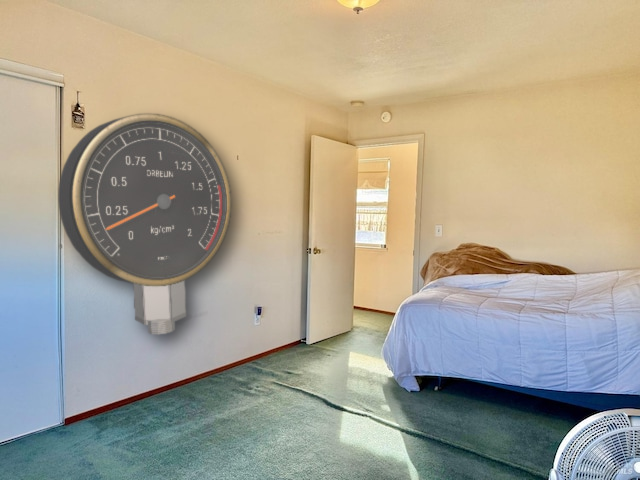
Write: 0.15 kg/cm²
